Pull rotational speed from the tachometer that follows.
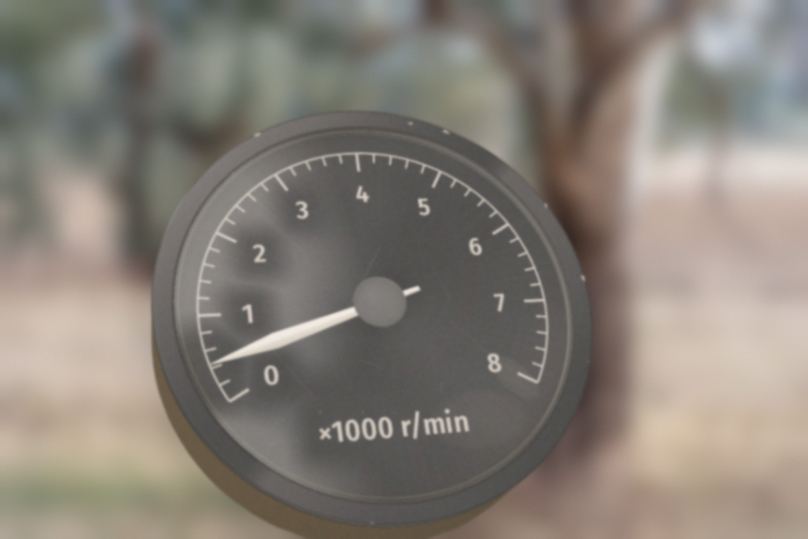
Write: 400 rpm
